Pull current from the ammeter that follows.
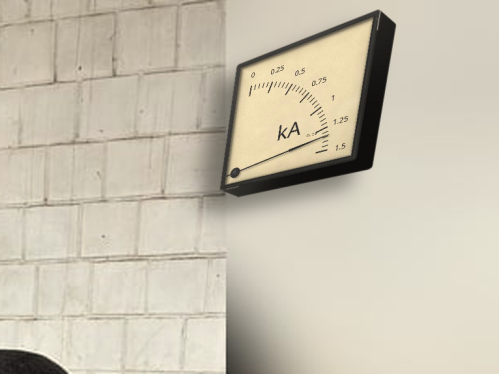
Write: 1.35 kA
